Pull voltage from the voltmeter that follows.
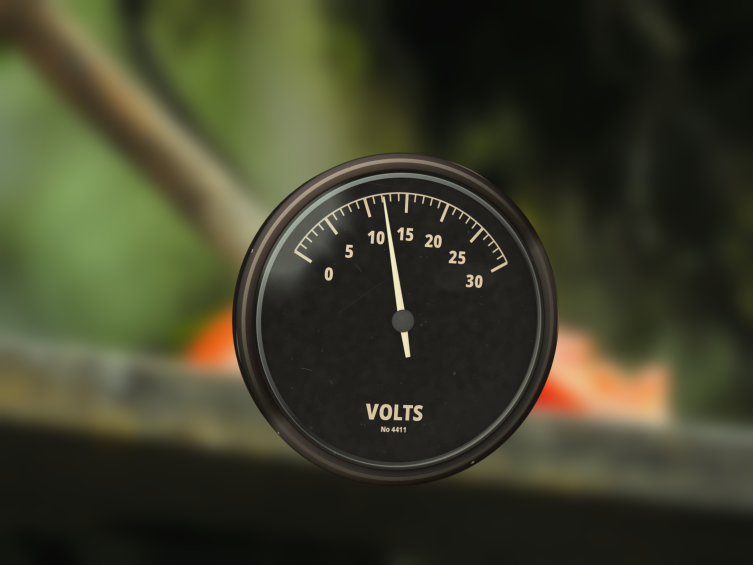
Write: 12 V
